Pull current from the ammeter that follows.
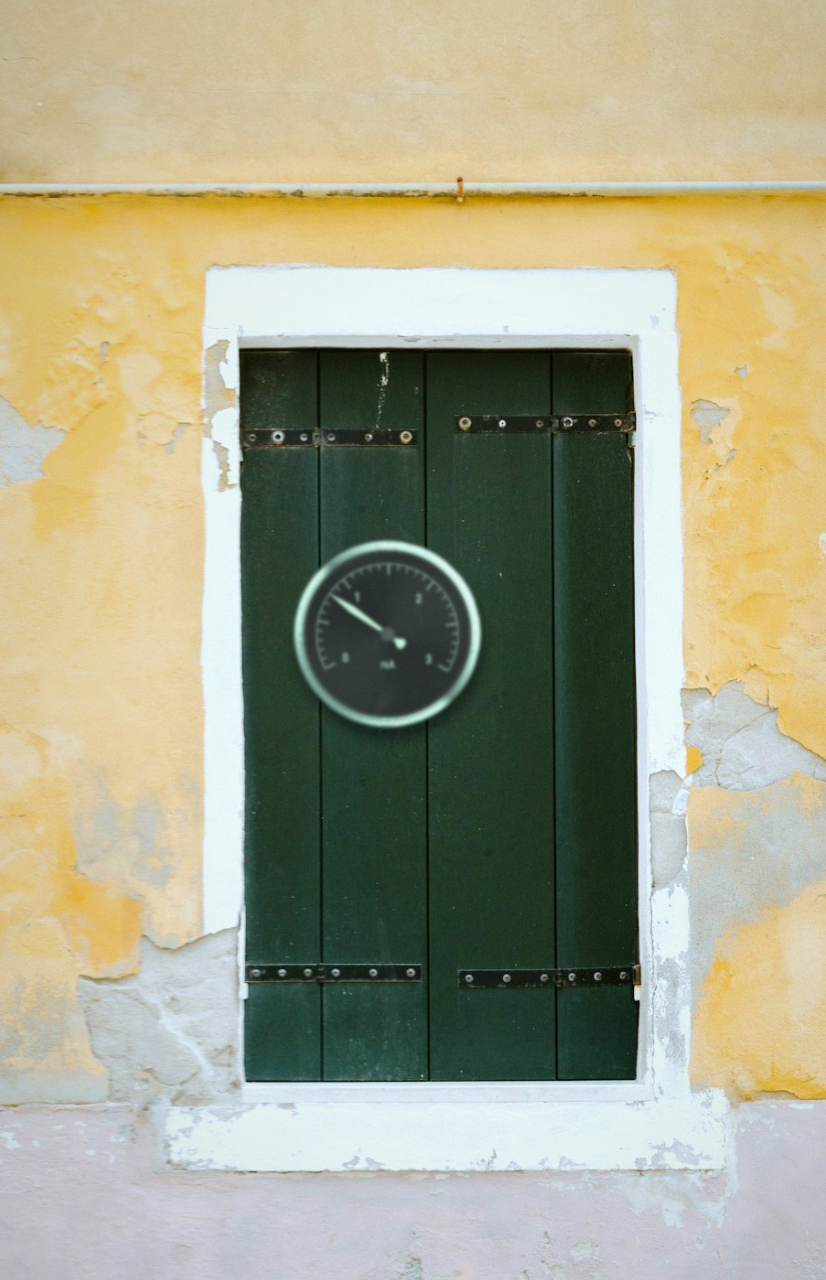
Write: 0.8 mA
